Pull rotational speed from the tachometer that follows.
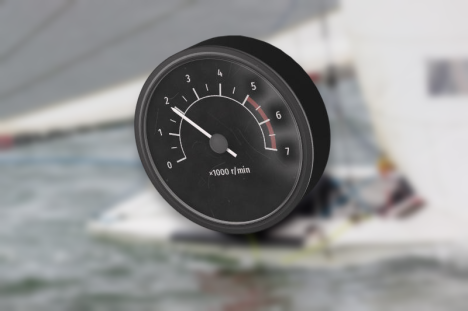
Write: 2000 rpm
